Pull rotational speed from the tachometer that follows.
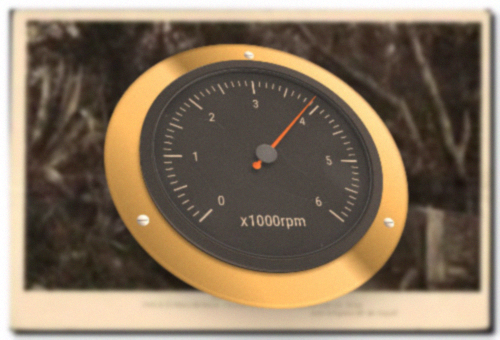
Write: 3900 rpm
